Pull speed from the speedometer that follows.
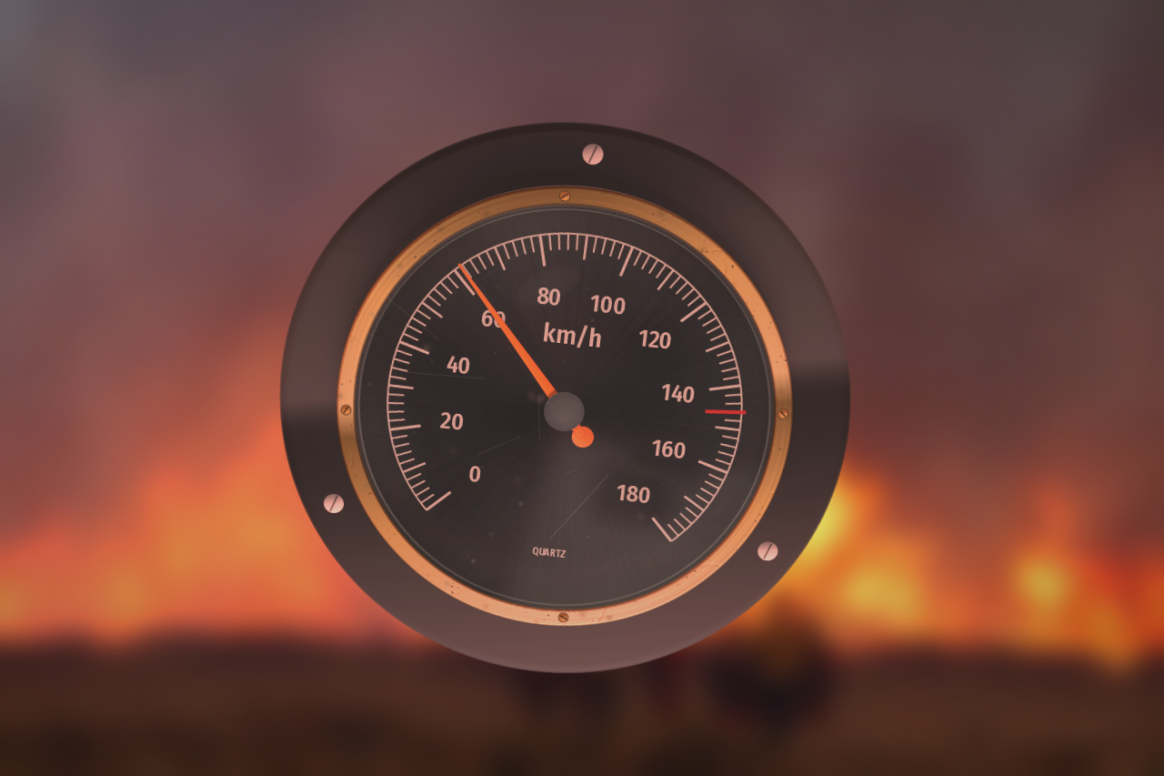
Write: 62 km/h
